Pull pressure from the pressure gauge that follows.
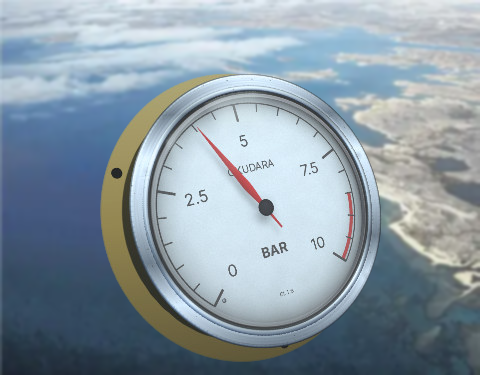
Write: 4 bar
